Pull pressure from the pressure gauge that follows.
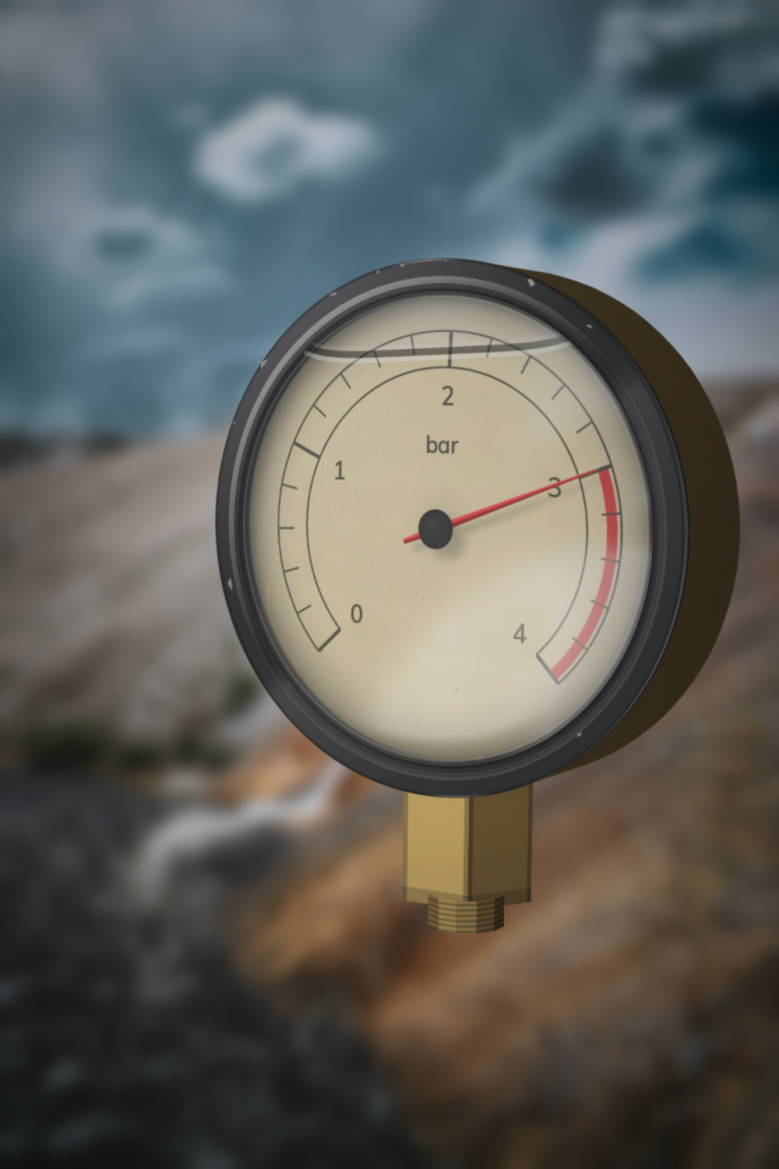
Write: 3 bar
